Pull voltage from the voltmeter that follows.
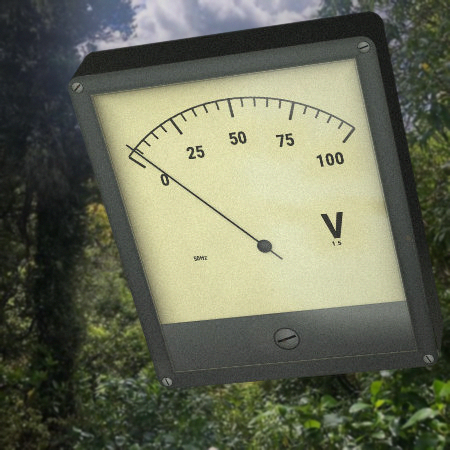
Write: 5 V
